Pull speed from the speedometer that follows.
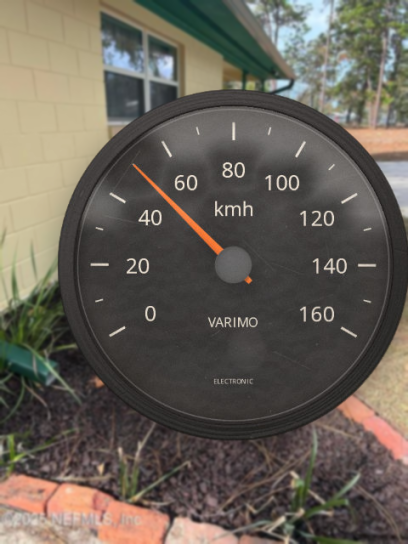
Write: 50 km/h
